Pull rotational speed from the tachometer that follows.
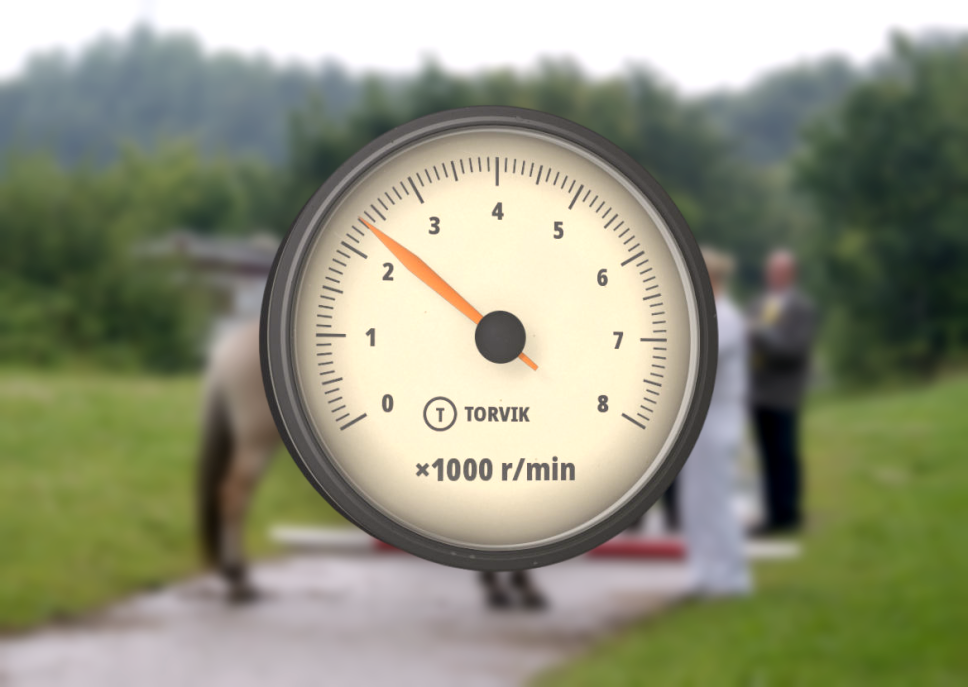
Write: 2300 rpm
